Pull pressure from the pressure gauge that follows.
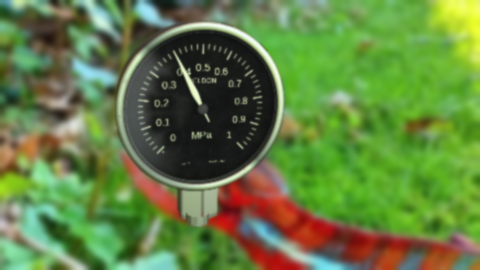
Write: 0.4 MPa
